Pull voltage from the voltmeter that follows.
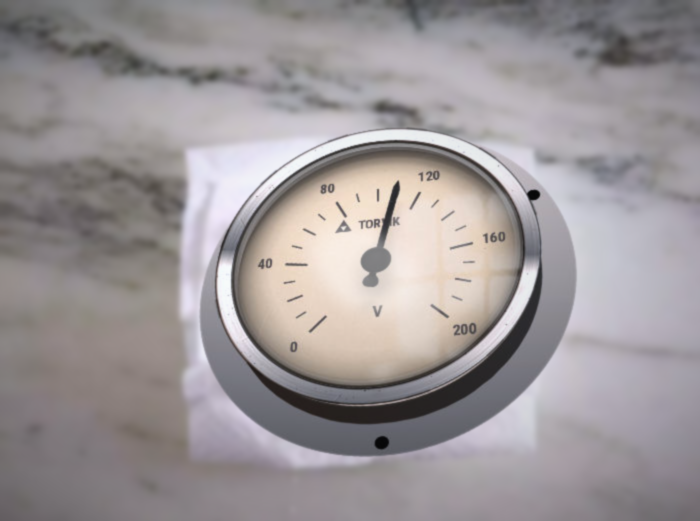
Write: 110 V
